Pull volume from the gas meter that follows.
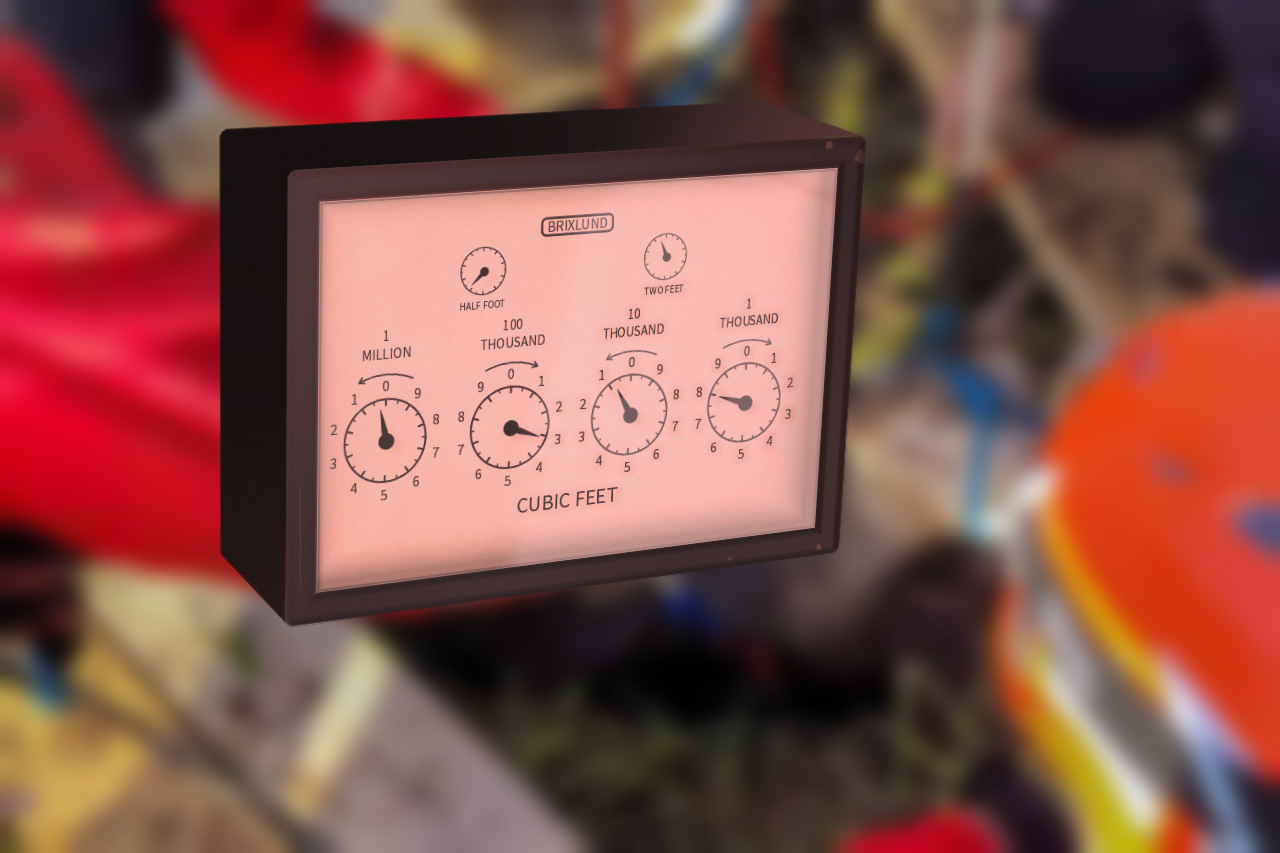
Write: 30800 ft³
